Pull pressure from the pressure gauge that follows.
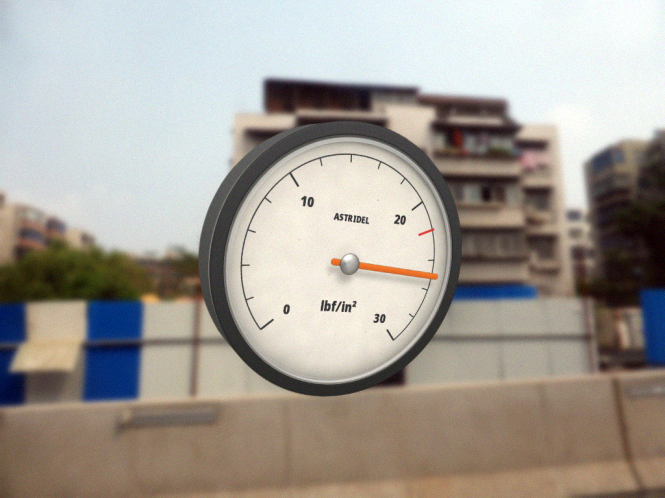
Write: 25 psi
